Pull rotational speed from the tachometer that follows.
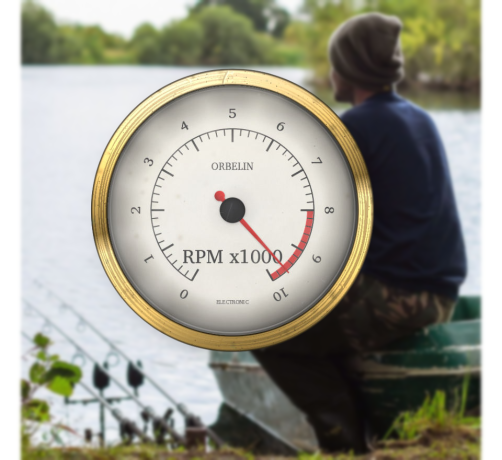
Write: 9600 rpm
